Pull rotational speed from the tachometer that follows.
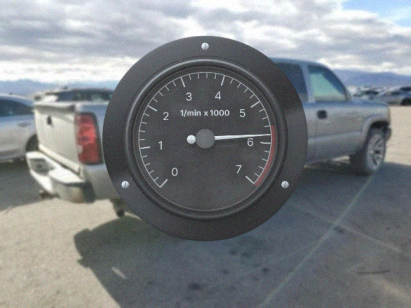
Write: 5800 rpm
